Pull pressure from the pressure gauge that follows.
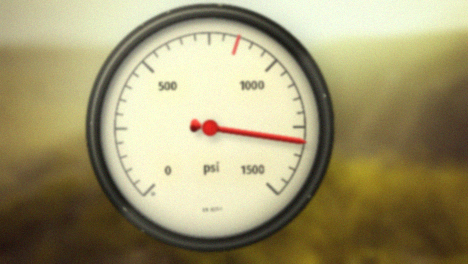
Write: 1300 psi
